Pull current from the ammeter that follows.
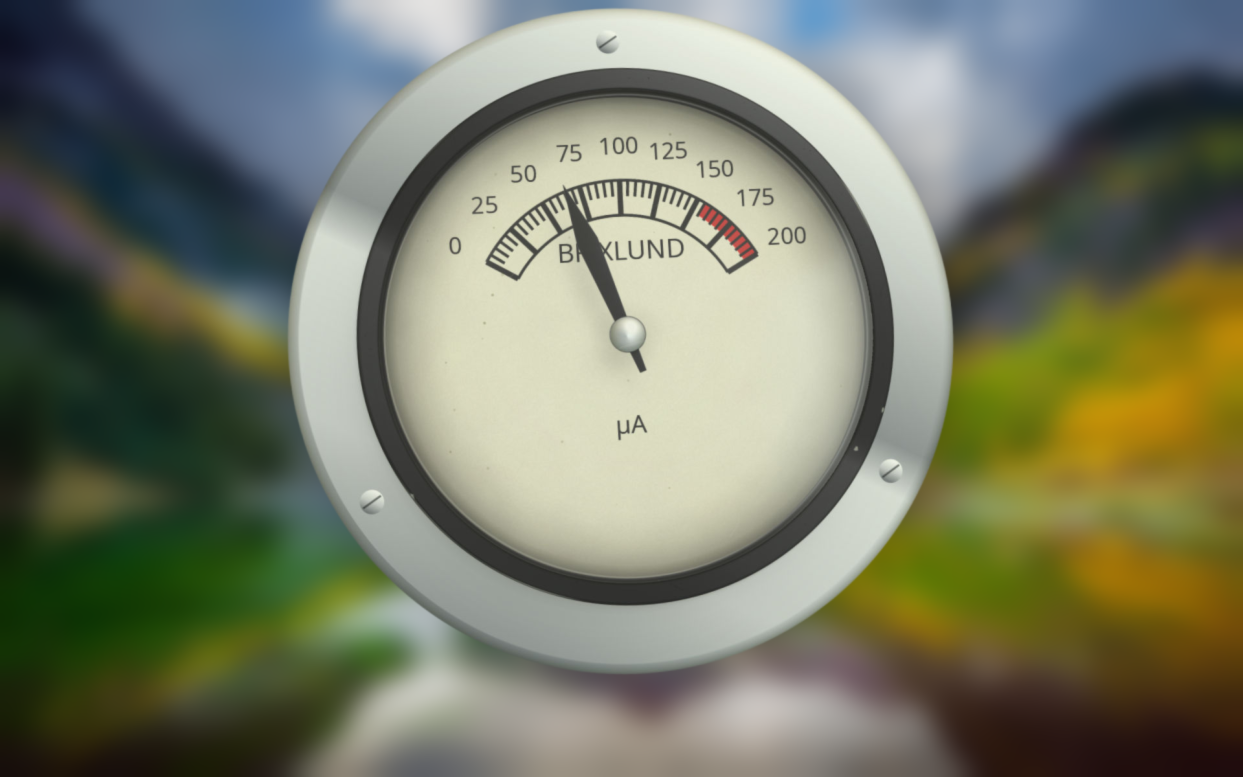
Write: 65 µA
